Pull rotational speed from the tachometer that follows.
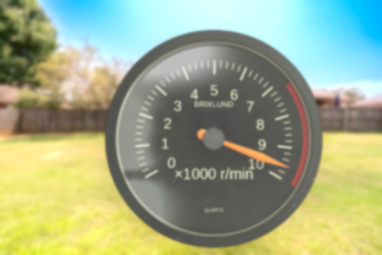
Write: 9600 rpm
